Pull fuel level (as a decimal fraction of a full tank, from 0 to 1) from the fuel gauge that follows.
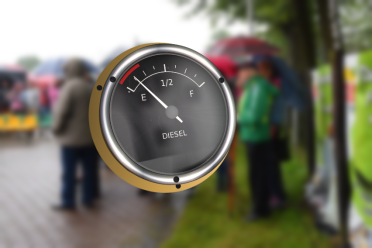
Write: 0.125
